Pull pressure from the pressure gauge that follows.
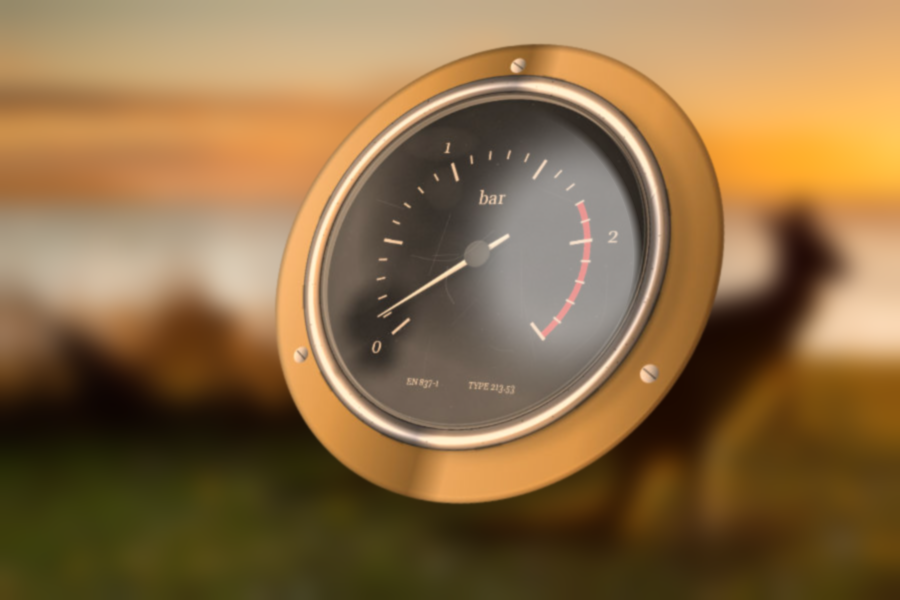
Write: 0.1 bar
